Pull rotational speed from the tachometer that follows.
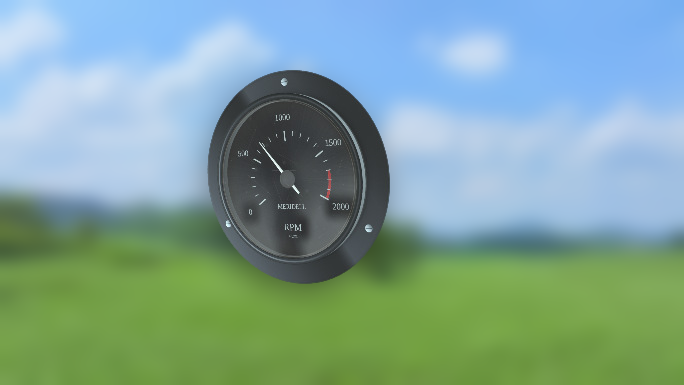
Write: 700 rpm
